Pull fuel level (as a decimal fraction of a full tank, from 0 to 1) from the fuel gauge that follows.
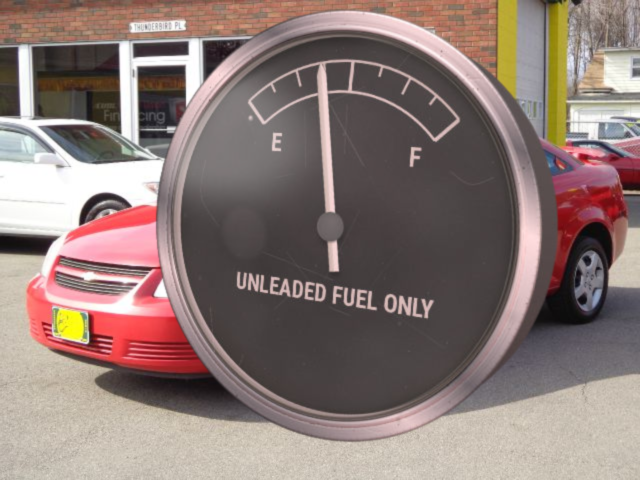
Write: 0.375
